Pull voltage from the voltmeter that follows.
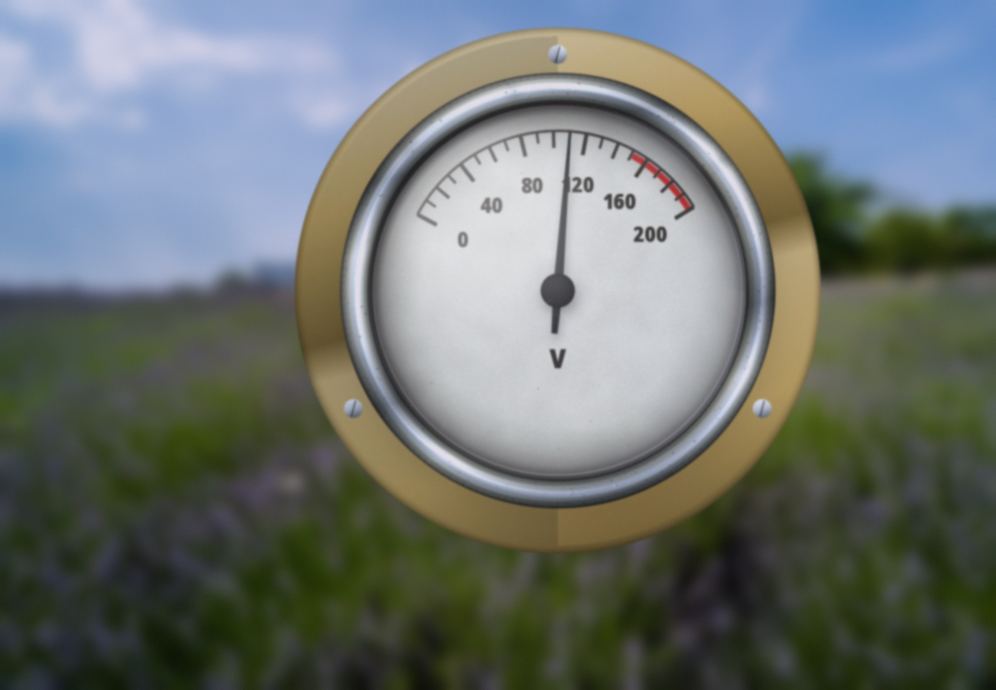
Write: 110 V
